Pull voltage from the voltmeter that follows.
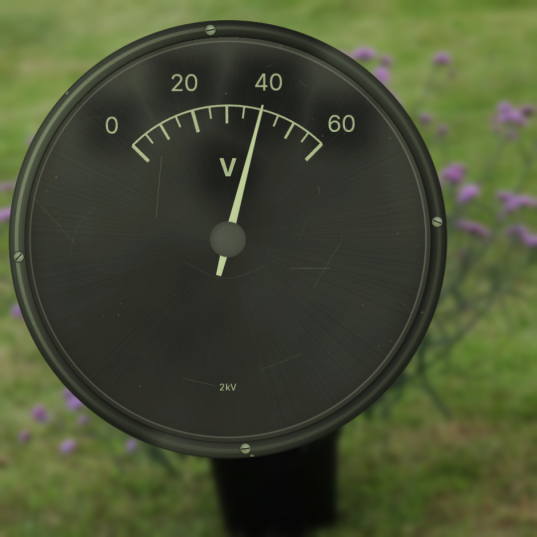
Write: 40 V
